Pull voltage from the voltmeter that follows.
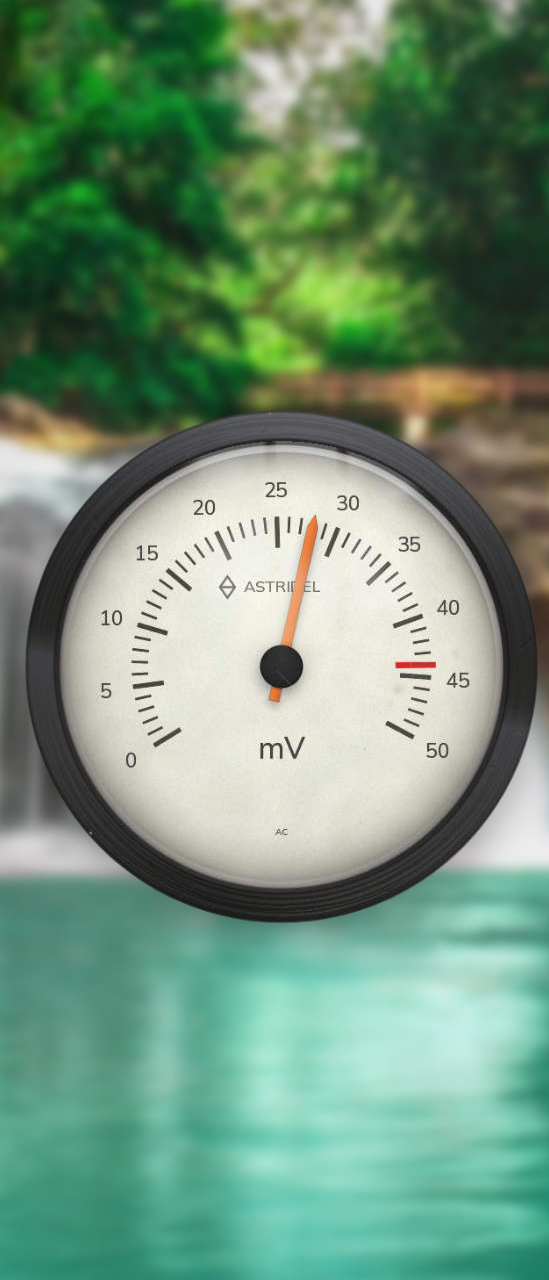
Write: 28 mV
